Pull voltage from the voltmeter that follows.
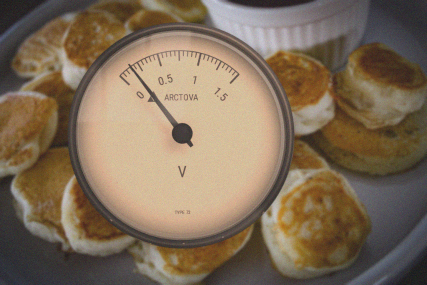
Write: 0.15 V
